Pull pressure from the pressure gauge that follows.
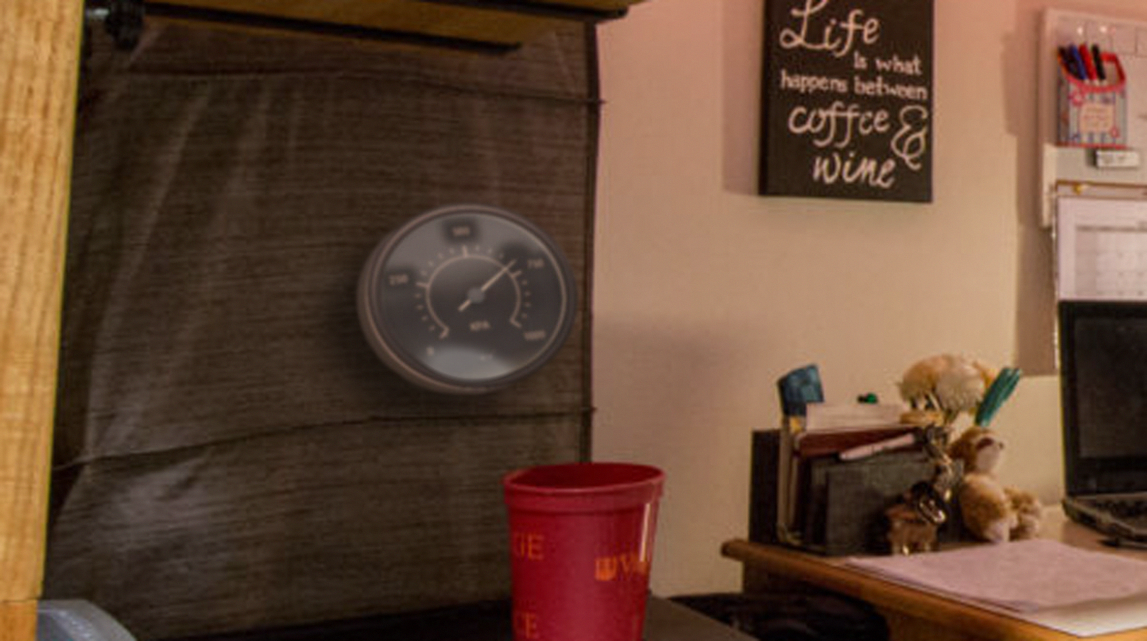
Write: 700 kPa
